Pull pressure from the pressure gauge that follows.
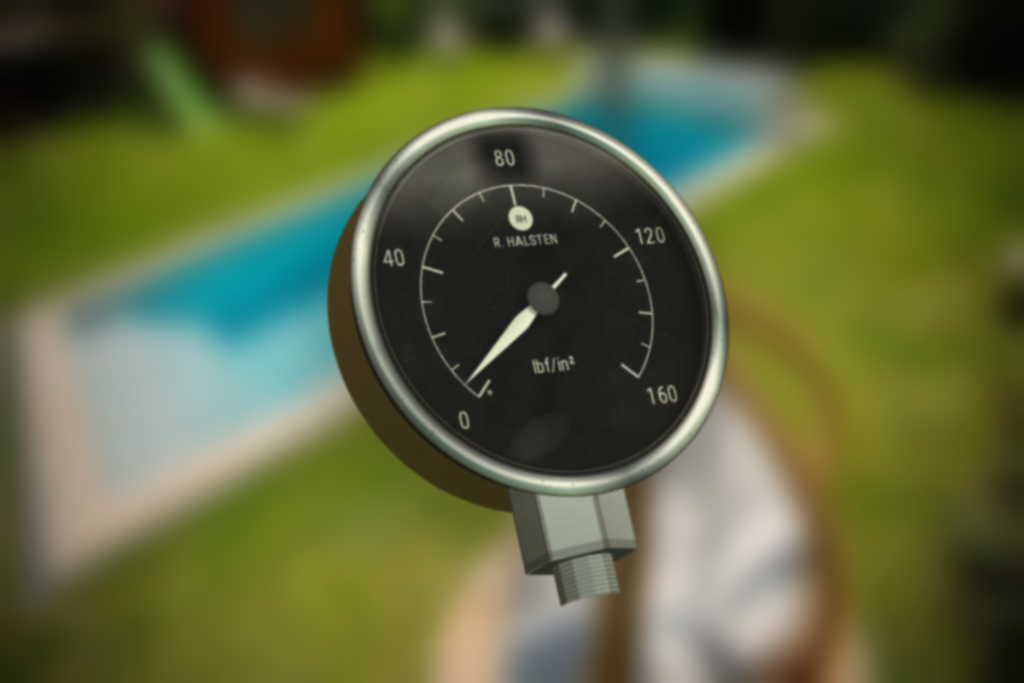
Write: 5 psi
